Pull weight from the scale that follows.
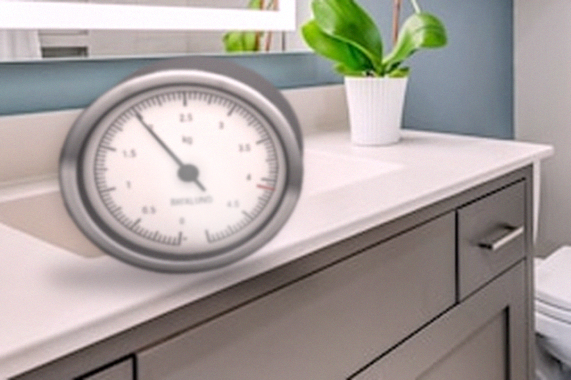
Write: 2 kg
